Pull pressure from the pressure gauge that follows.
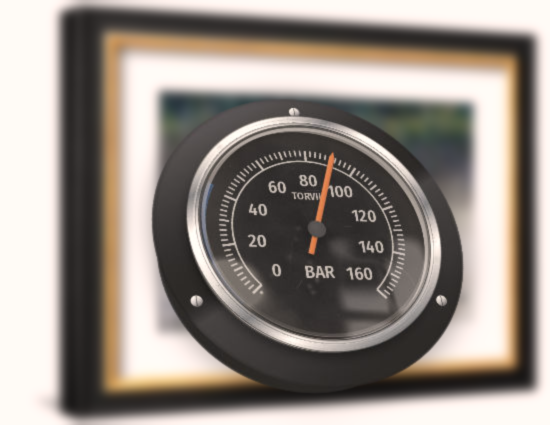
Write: 90 bar
